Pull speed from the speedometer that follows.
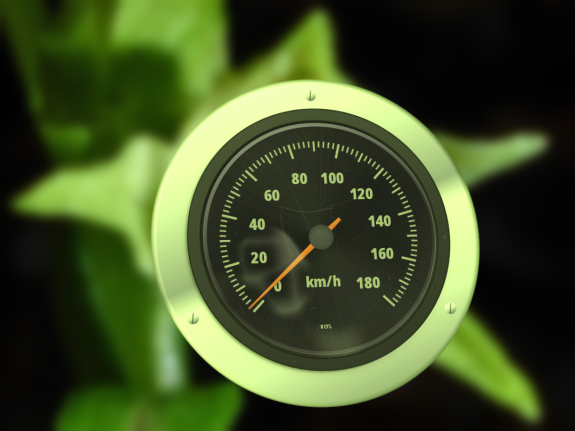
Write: 2 km/h
